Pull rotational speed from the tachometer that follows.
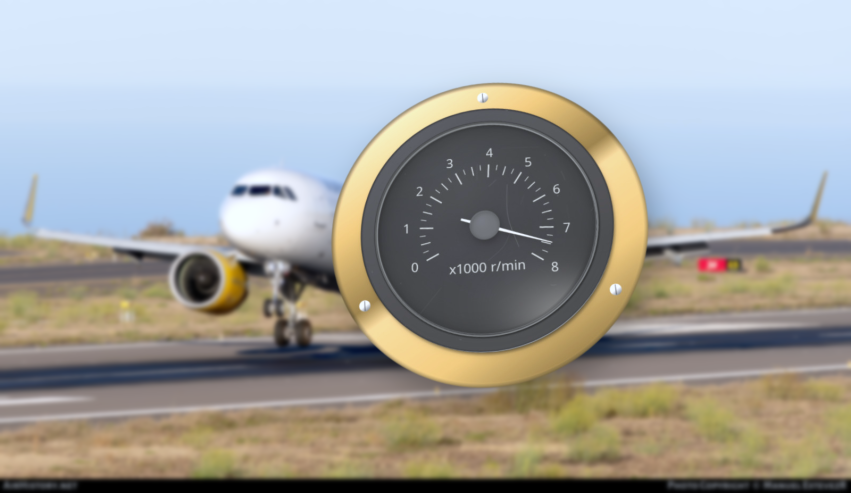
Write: 7500 rpm
